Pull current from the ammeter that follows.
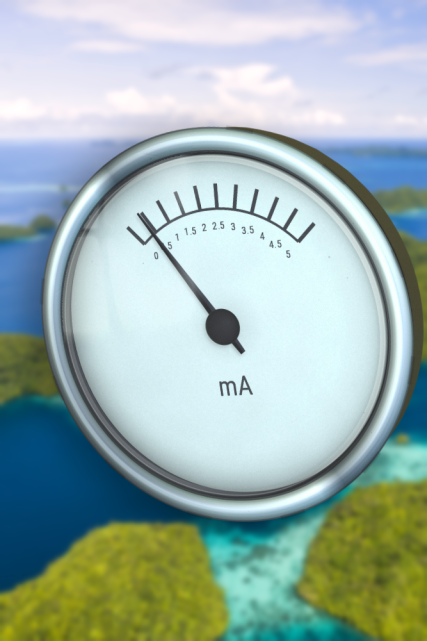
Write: 0.5 mA
